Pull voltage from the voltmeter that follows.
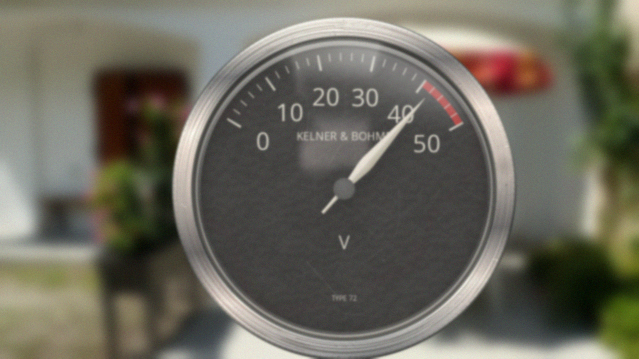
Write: 42 V
